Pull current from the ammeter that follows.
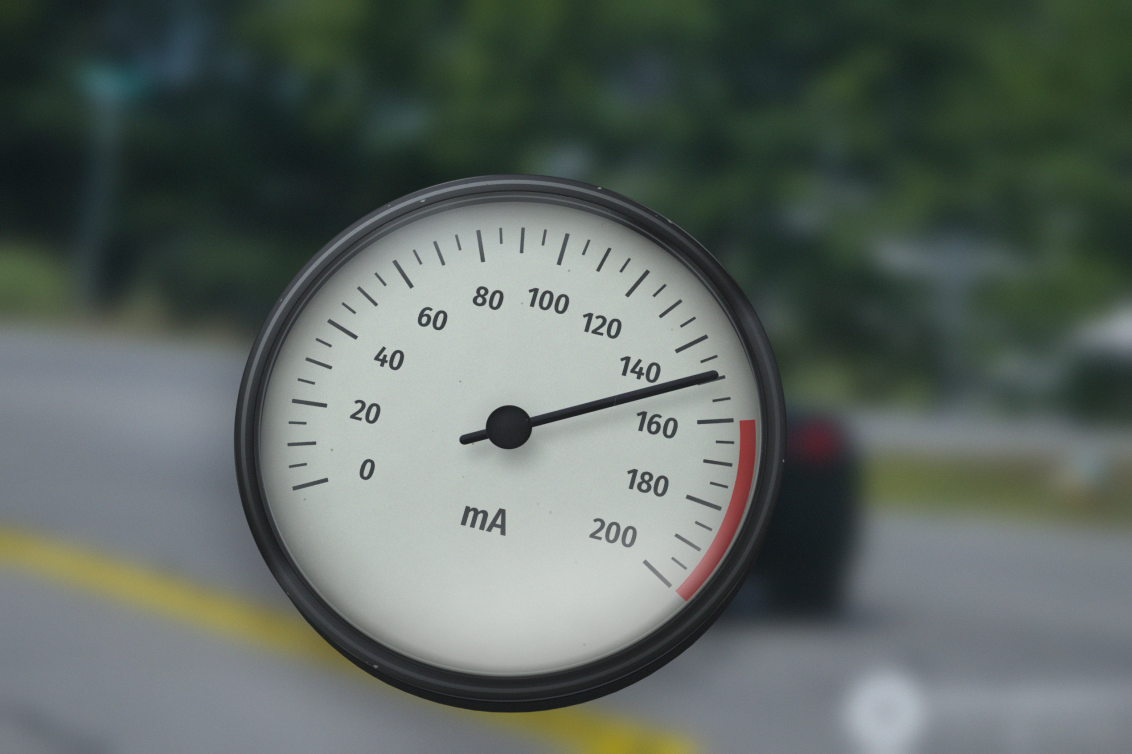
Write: 150 mA
